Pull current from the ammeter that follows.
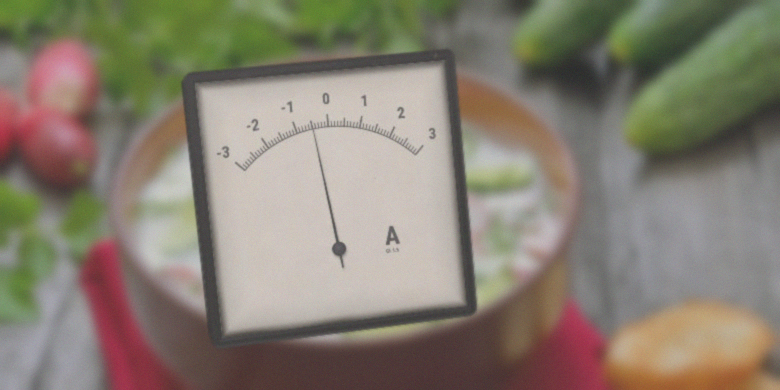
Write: -0.5 A
